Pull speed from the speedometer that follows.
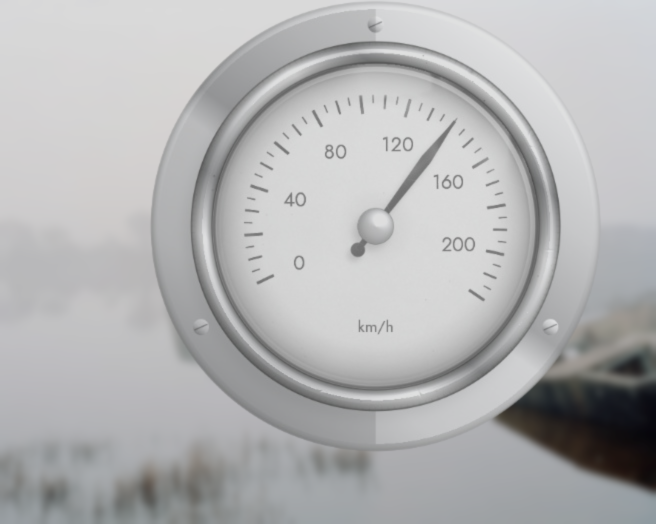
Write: 140 km/h
